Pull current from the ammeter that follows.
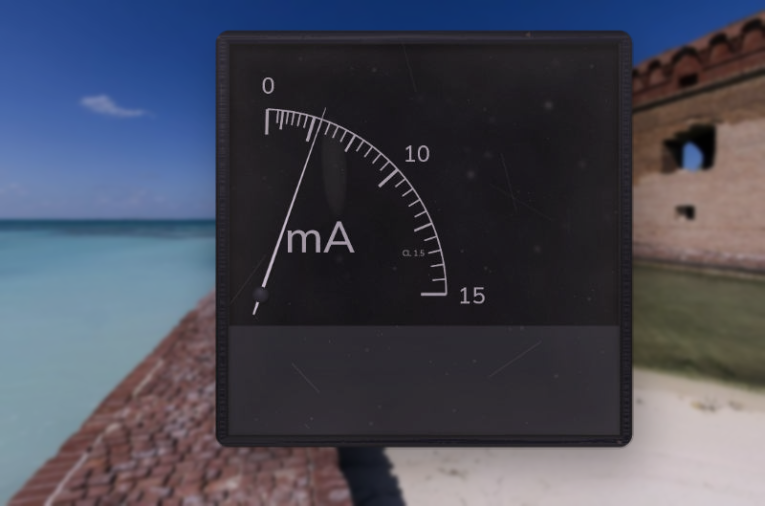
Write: 5.5 mA
